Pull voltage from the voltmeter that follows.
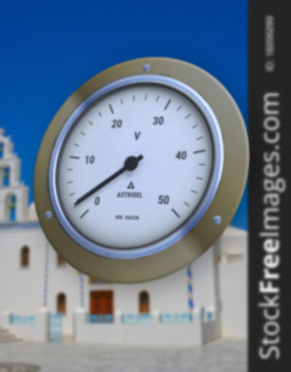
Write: 2 V
